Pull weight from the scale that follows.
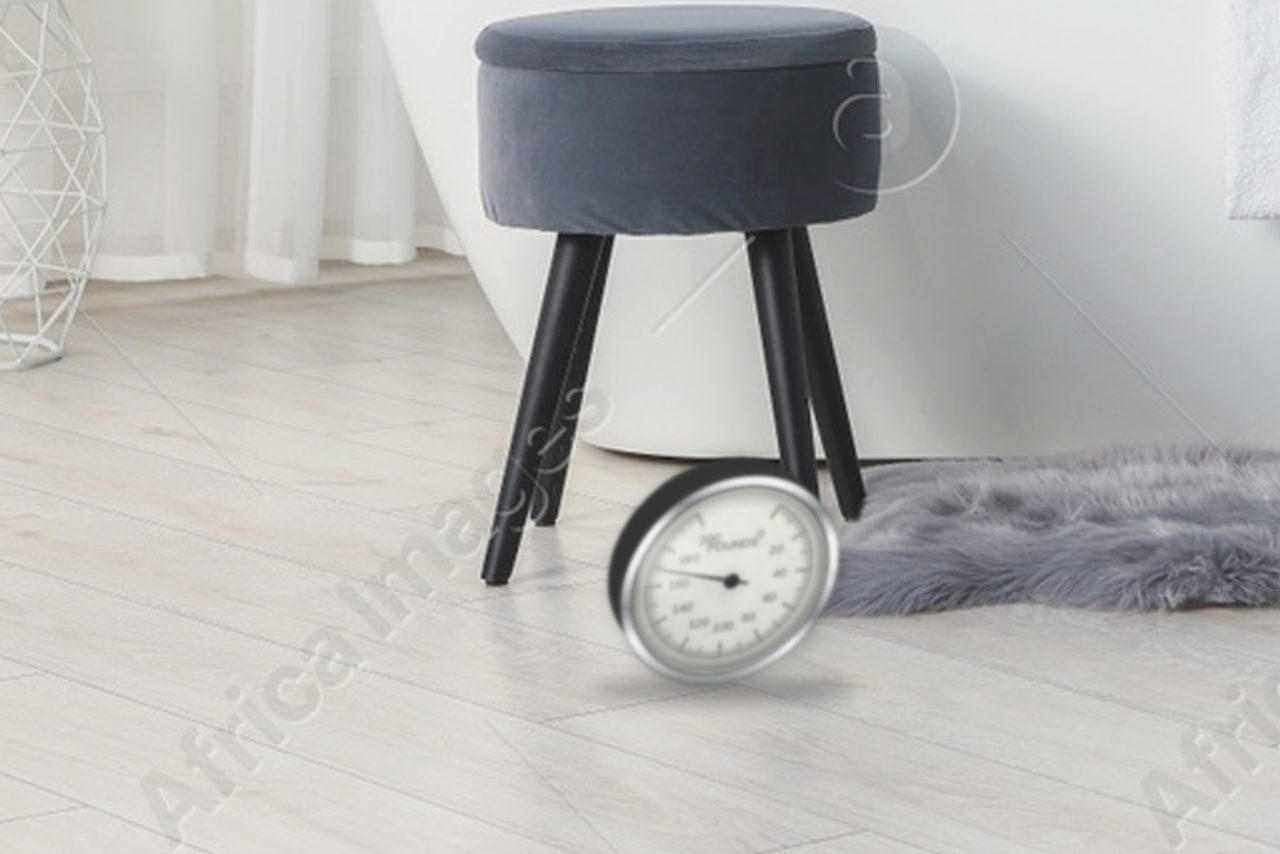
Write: 170 lb
